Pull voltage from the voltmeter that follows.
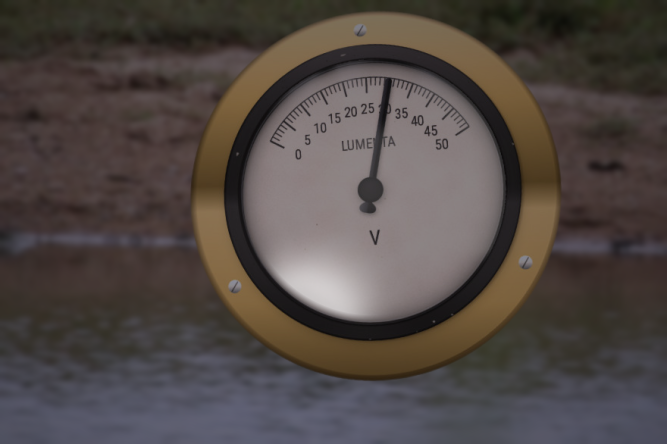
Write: 30 V
